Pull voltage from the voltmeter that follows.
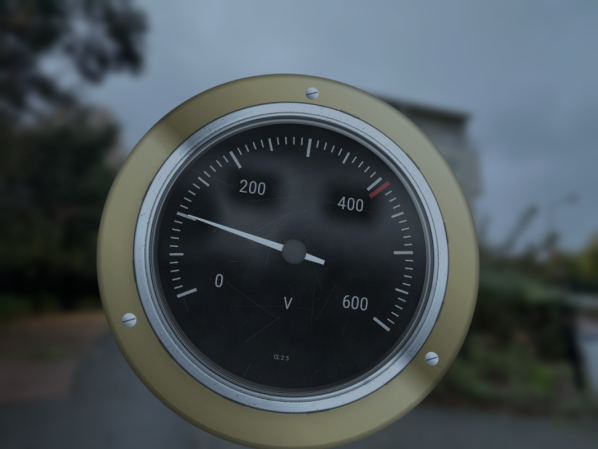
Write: 100 V
